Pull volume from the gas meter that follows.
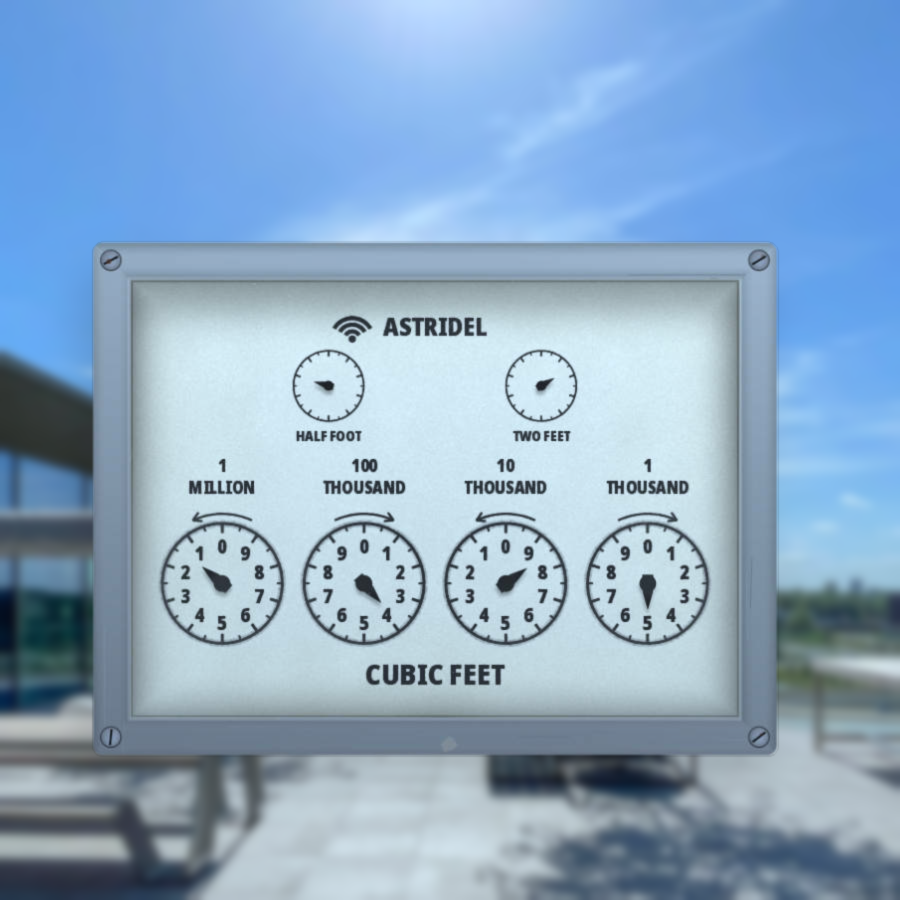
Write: 138500 ft³
